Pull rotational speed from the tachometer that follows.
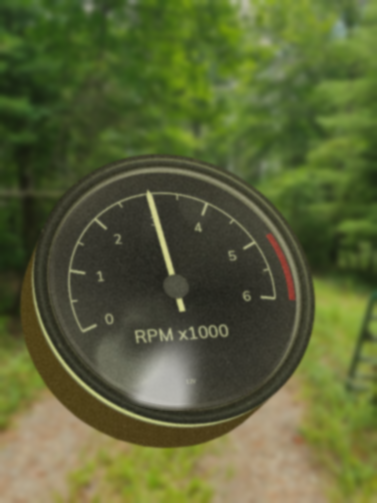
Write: 3000 rpm
